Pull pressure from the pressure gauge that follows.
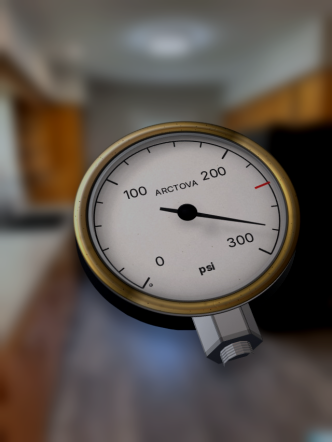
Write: 280 psi
